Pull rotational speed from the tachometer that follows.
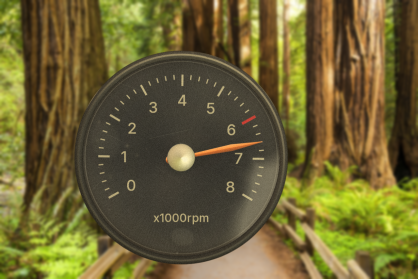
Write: 6600 rpm
